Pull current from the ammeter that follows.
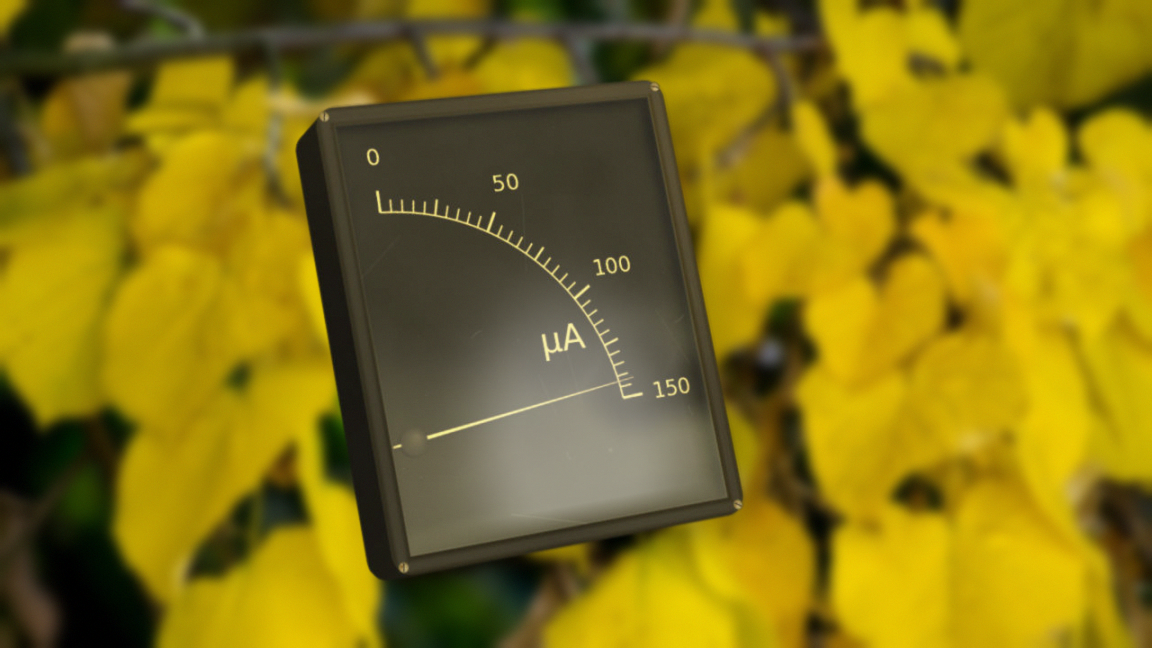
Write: 142.5 µA
